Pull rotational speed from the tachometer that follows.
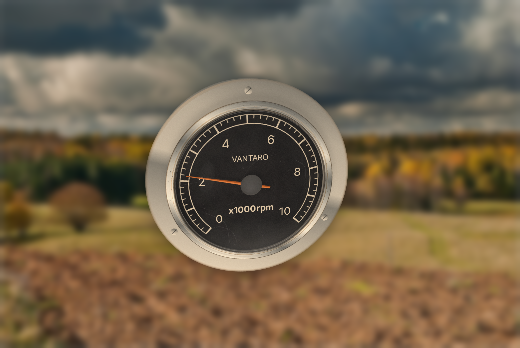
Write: 2200 rpm
